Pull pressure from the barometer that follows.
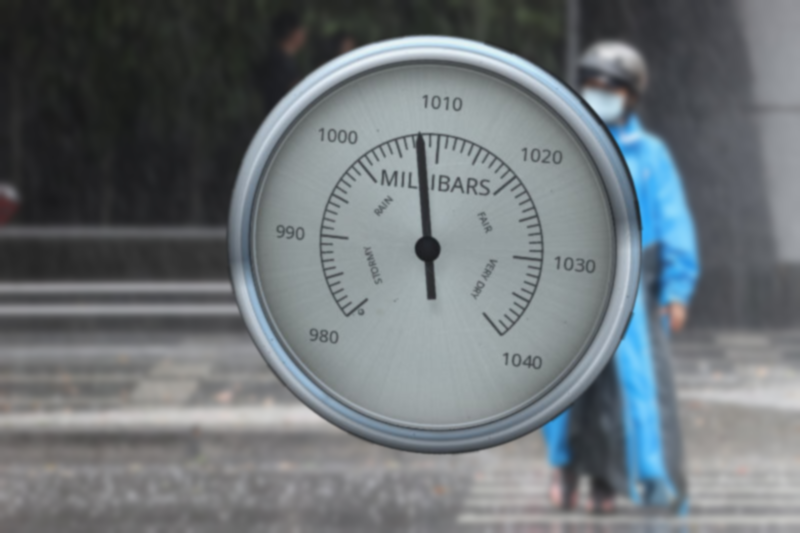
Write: 1008 mbar
